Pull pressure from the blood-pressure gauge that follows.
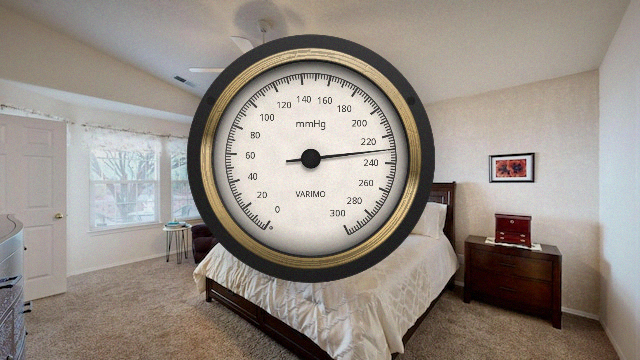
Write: 230 mmHg
